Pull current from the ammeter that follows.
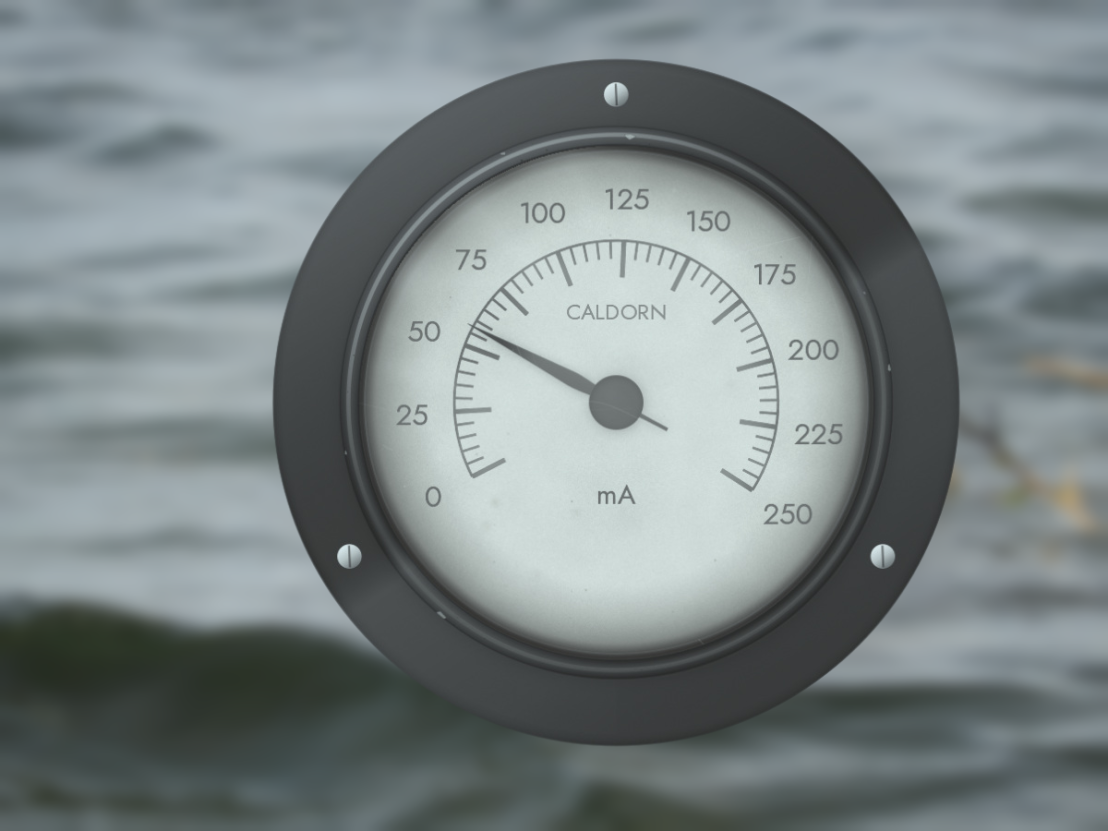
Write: 57.5 mA
